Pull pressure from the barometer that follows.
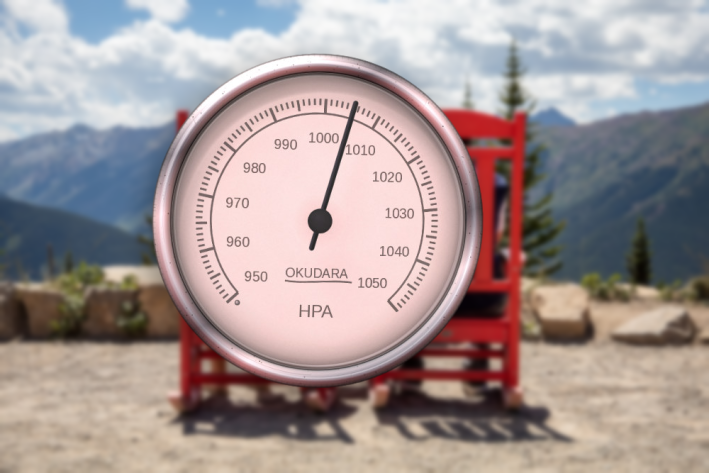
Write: 1005 hPa
